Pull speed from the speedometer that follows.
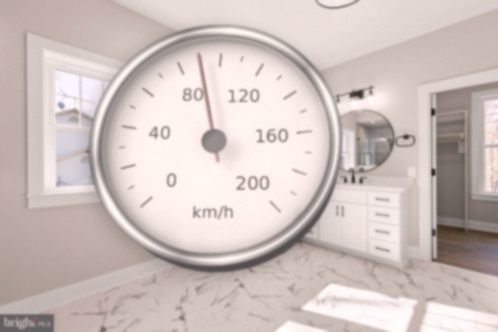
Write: 90 km/h
